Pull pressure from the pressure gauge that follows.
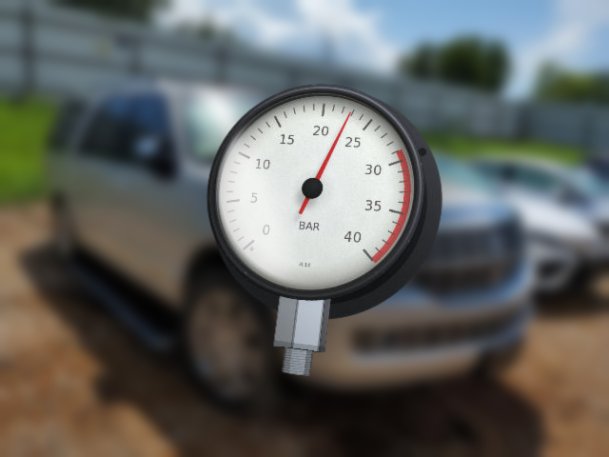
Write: 23 bar
